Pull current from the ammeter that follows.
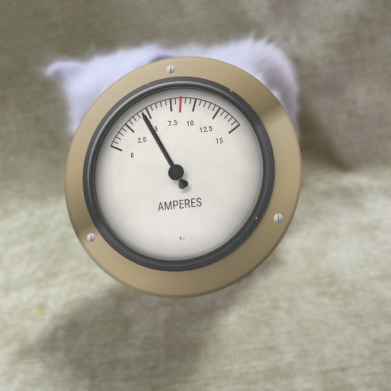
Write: 4.5 A
